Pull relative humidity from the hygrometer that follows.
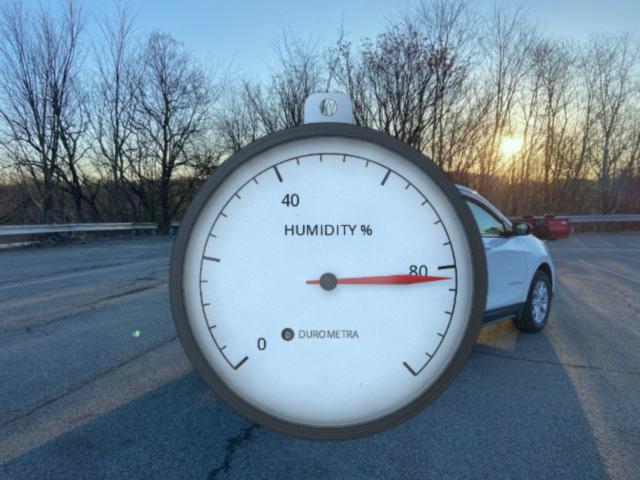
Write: 82 %
